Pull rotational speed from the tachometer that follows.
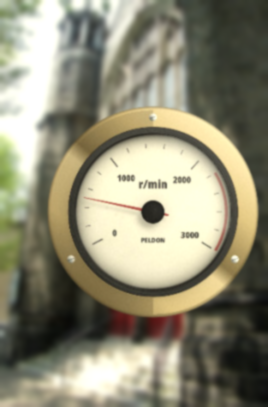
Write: 500 rpm
